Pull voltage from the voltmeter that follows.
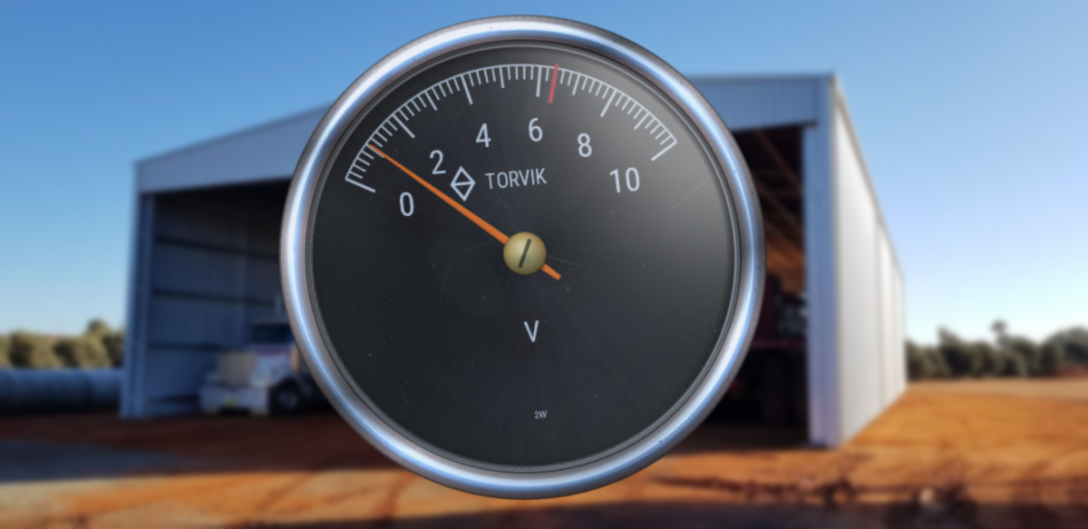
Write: 1 V
